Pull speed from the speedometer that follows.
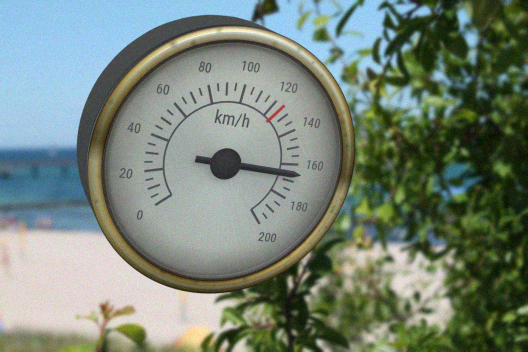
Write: 165 km/h
